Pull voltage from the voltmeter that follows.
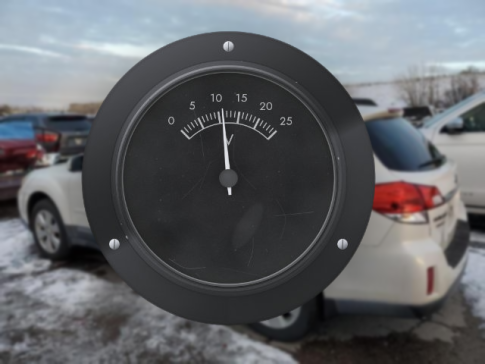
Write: 11 V
